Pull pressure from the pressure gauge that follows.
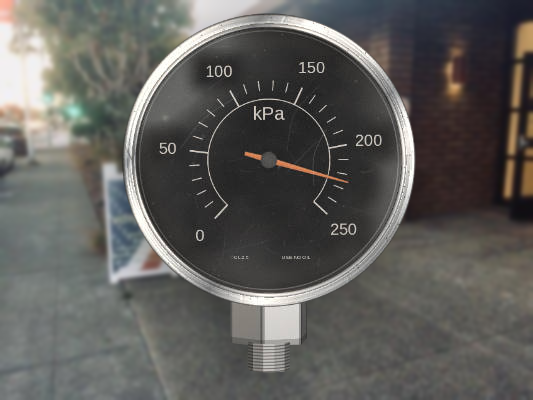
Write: 225 kPa
